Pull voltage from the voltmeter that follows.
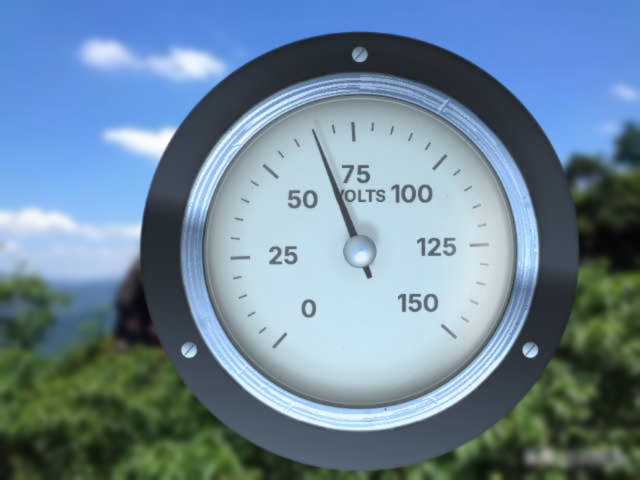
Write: 65 V
